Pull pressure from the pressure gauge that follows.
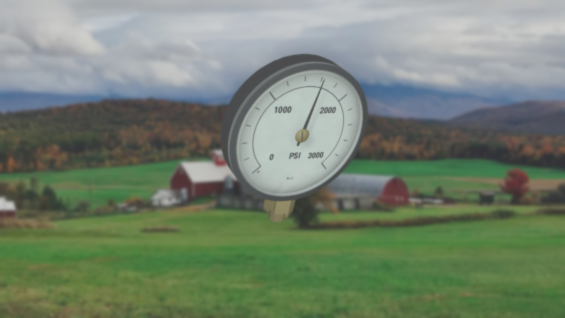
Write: 1600 psi
